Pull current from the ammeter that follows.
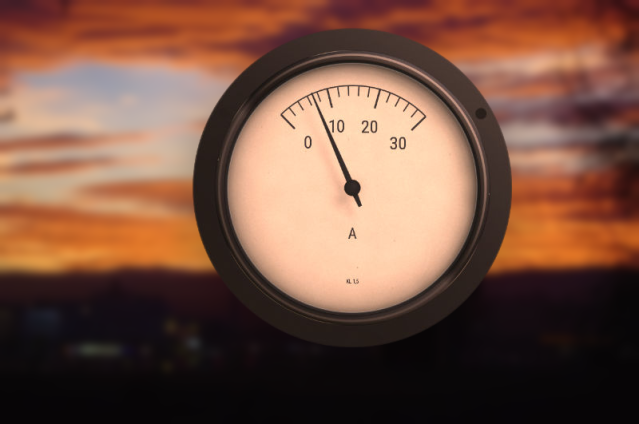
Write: 7 A
